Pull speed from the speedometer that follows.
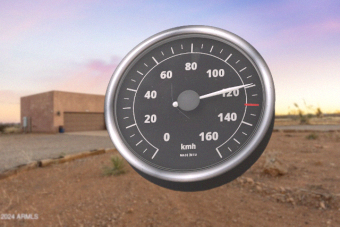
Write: 120 km/h
